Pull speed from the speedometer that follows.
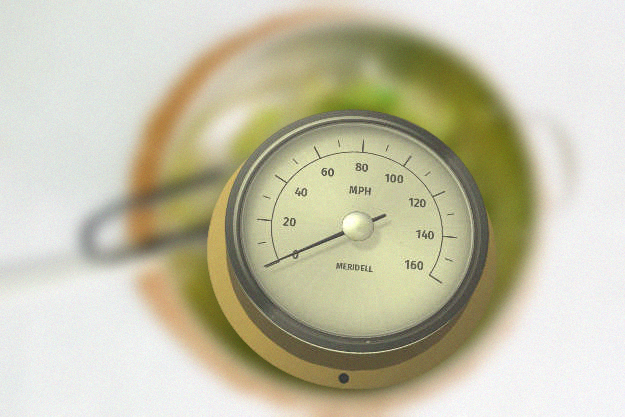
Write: 0 mph
